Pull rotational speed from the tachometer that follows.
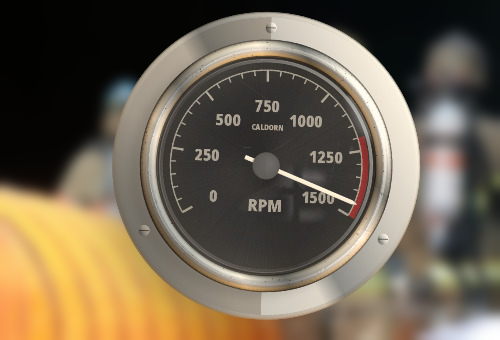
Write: 1450 rpm
